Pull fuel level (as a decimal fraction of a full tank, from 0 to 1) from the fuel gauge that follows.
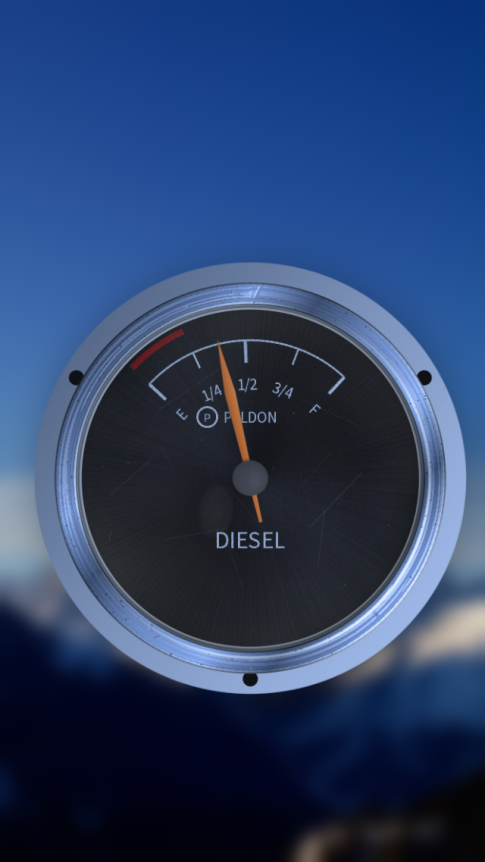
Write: 0.375
